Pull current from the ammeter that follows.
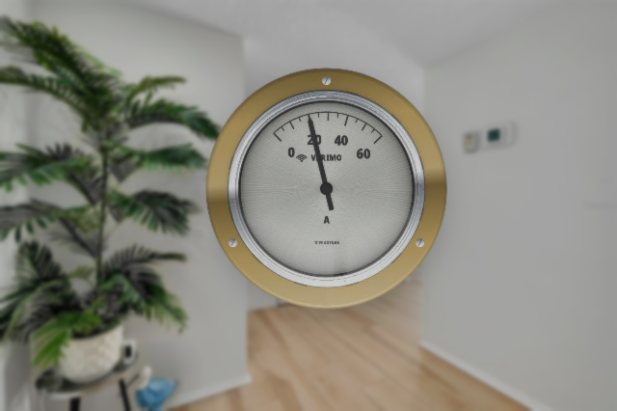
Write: 20 A
